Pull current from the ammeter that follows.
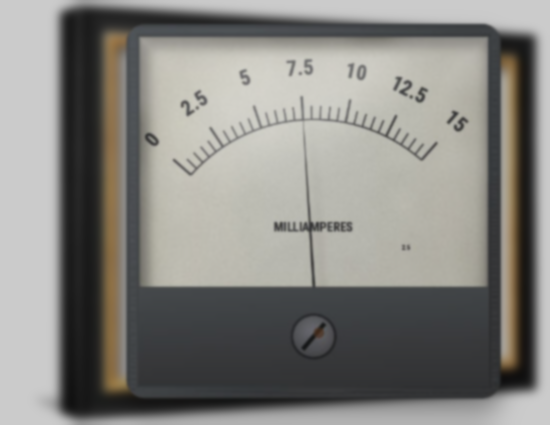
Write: 7.5 mA
